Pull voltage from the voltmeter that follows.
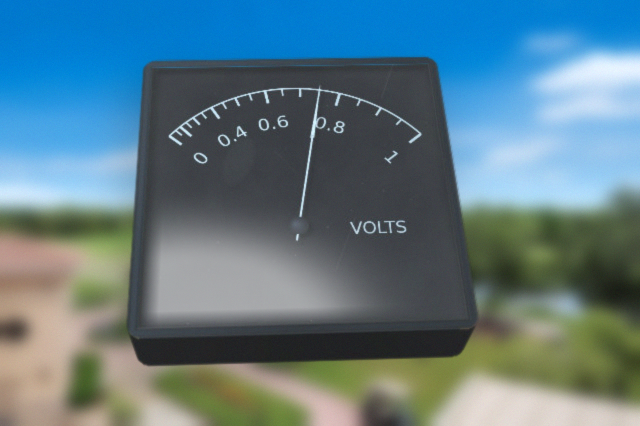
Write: 0.75 V
